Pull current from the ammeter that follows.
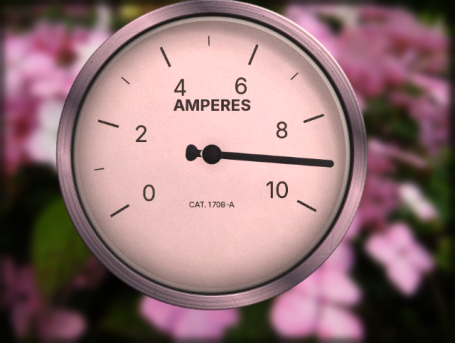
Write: 9 A
